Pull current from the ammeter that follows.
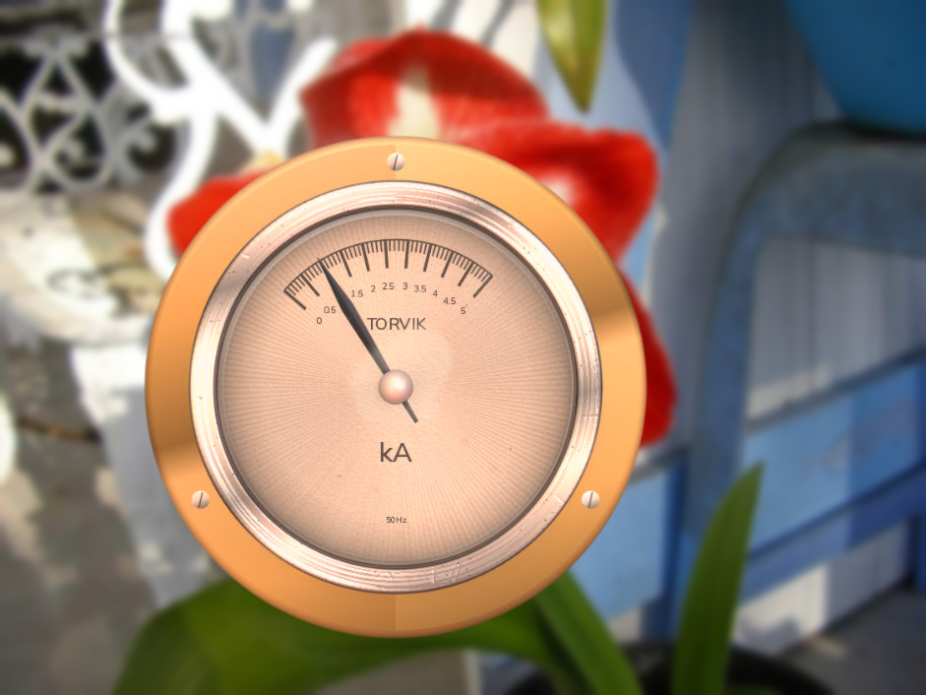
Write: 1 kA
